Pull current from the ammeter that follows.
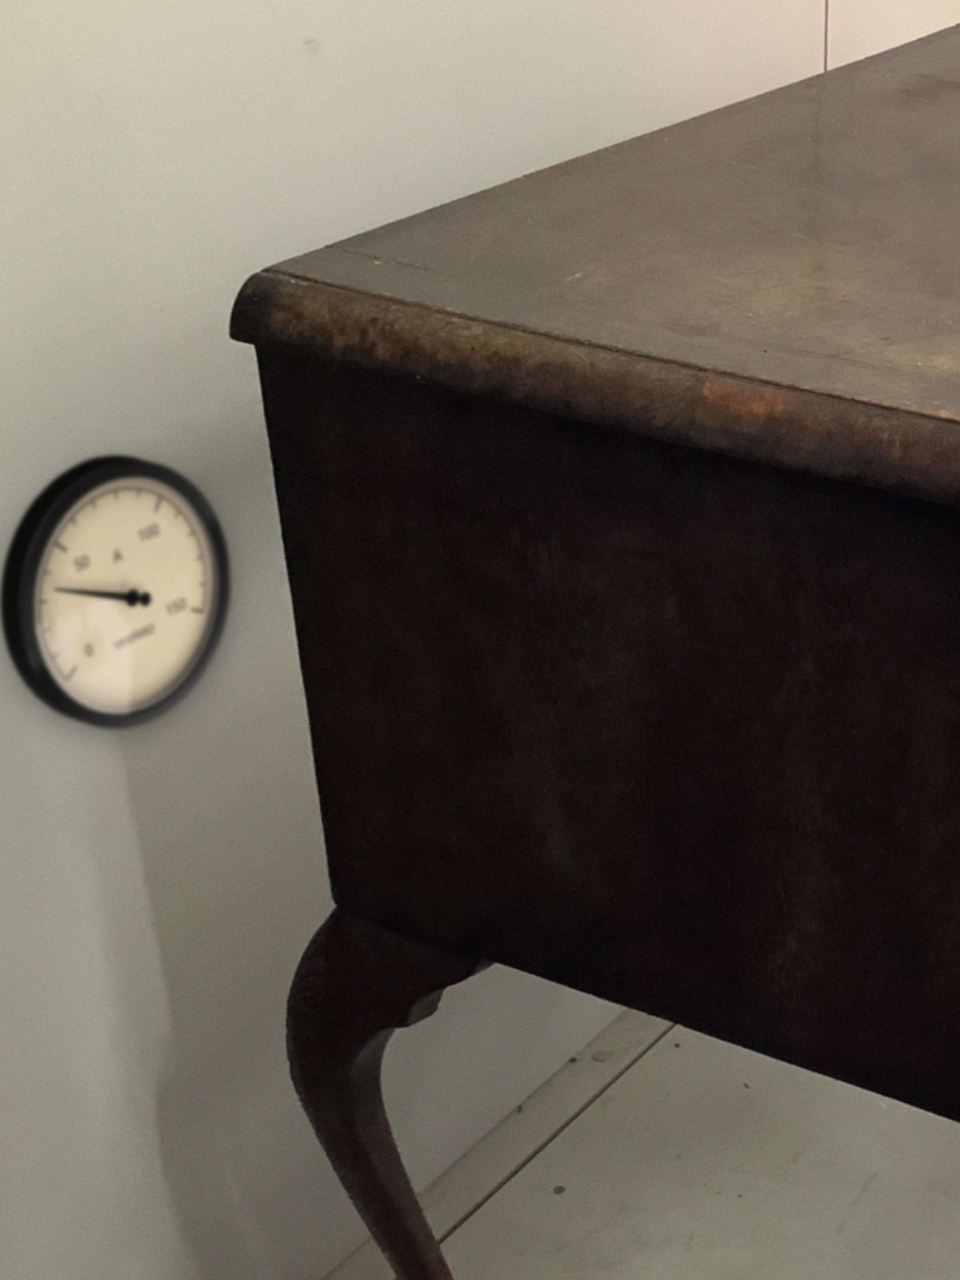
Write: 35 A
